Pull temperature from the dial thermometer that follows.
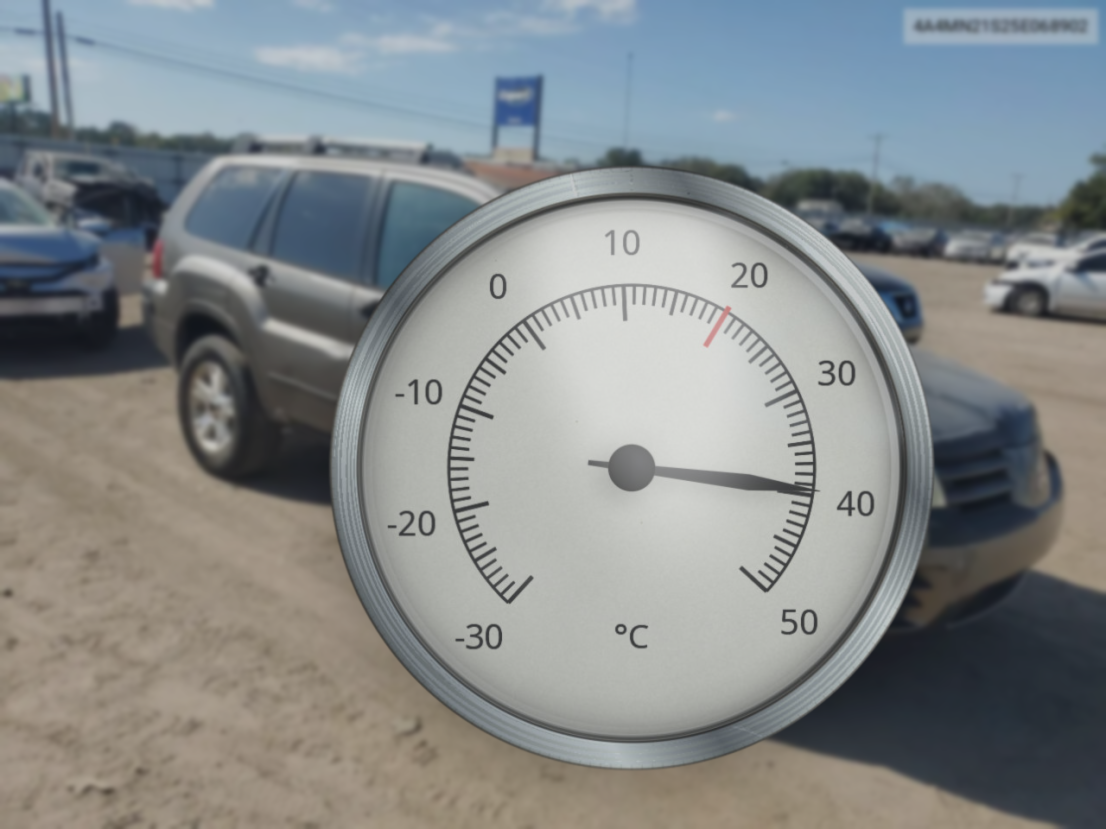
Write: 39.5 °C
